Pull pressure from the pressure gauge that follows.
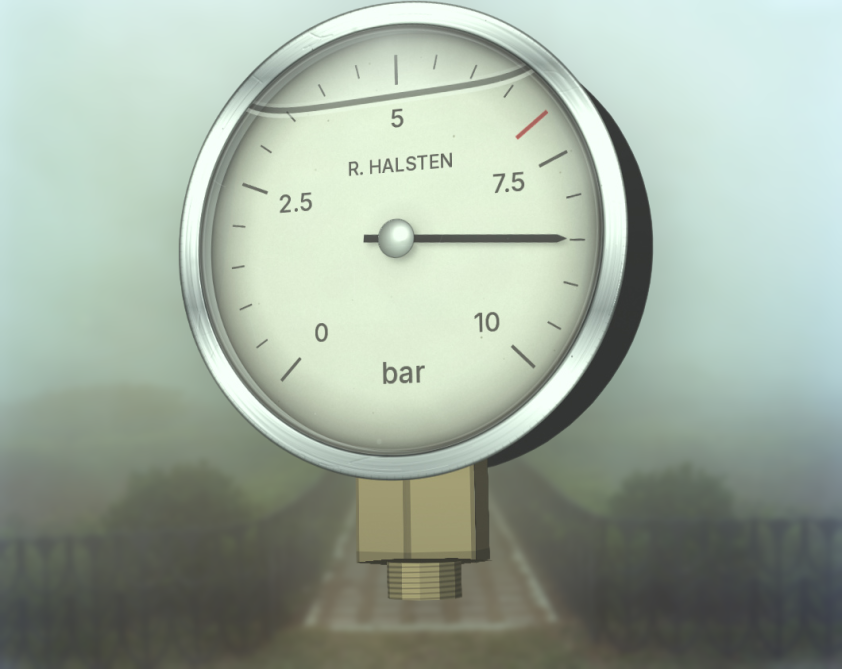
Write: 8.5 bar
